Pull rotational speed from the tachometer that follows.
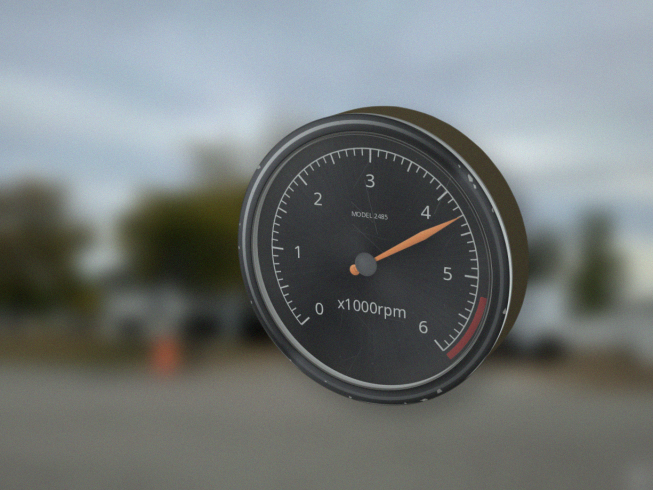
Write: 4300 rpm
